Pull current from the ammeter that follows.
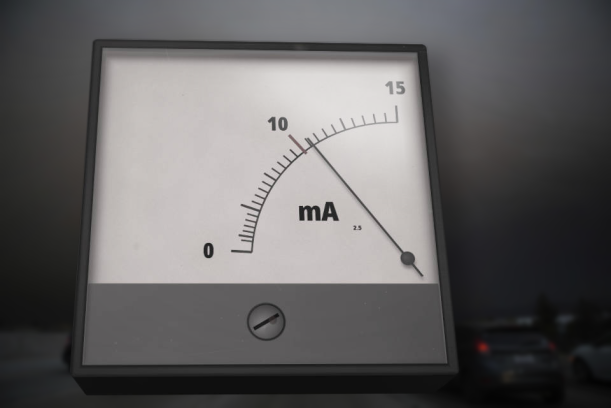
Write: 10.5 mA
